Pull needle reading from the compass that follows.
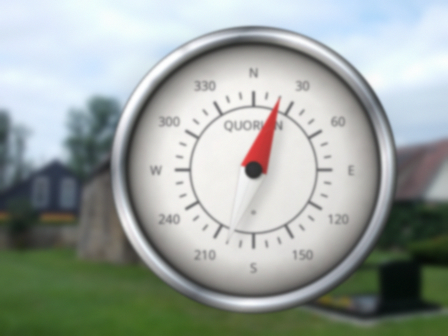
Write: 20 °
